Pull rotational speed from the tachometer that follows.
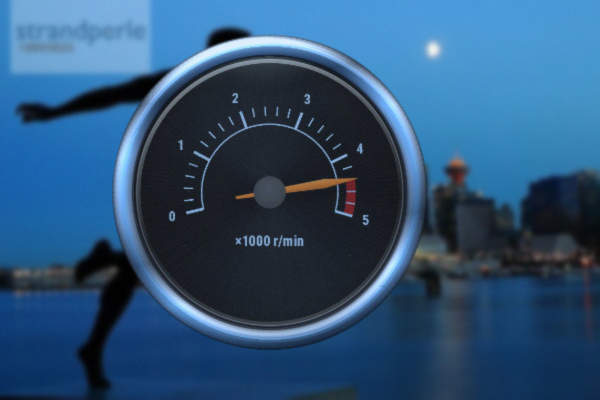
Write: 4400 rpm
